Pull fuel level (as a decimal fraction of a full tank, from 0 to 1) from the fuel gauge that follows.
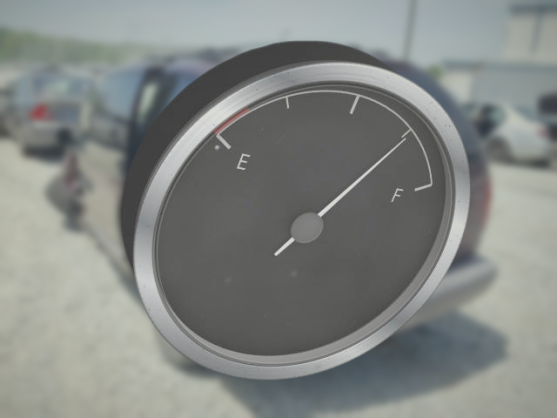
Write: 0.75
